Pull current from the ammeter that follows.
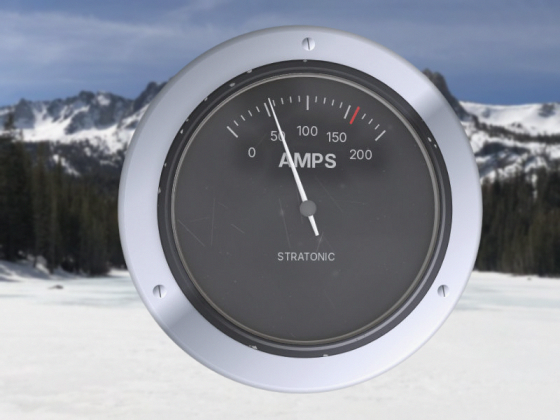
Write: 55 A
